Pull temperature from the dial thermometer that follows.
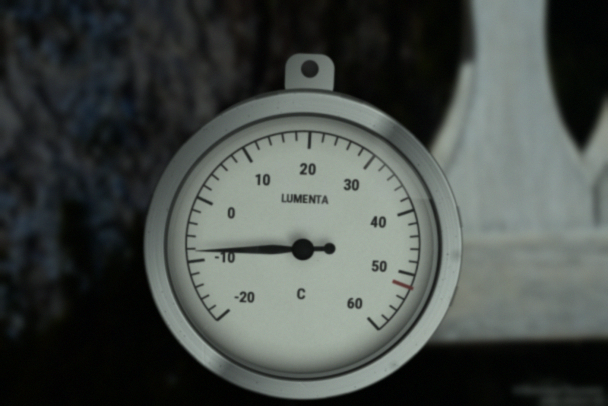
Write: -8 °C
